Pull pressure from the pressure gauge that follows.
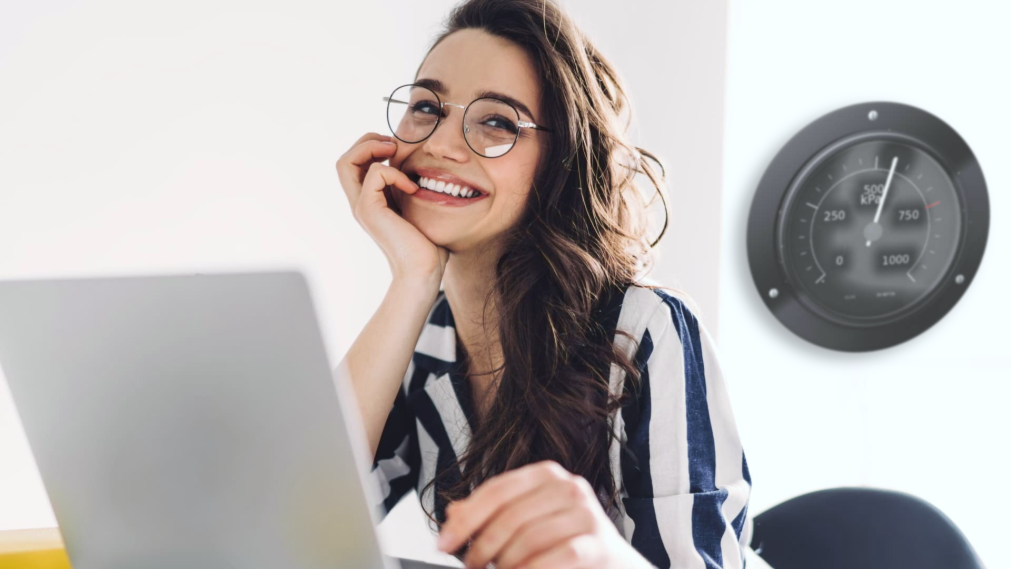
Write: 550 kPa
